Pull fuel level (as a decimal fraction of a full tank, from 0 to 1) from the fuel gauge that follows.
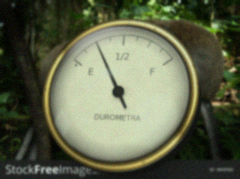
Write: 0.25
